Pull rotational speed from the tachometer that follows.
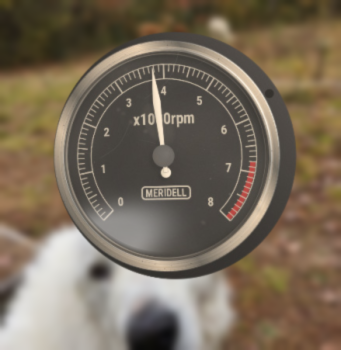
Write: 3800 rpm
